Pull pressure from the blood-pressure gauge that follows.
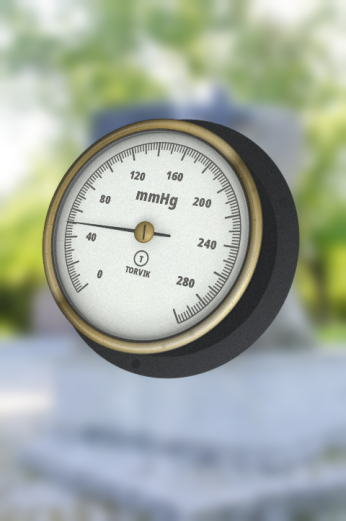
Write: 50 mmHg
